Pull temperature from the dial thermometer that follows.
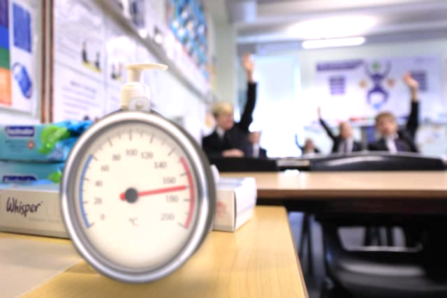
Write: 170 °C
